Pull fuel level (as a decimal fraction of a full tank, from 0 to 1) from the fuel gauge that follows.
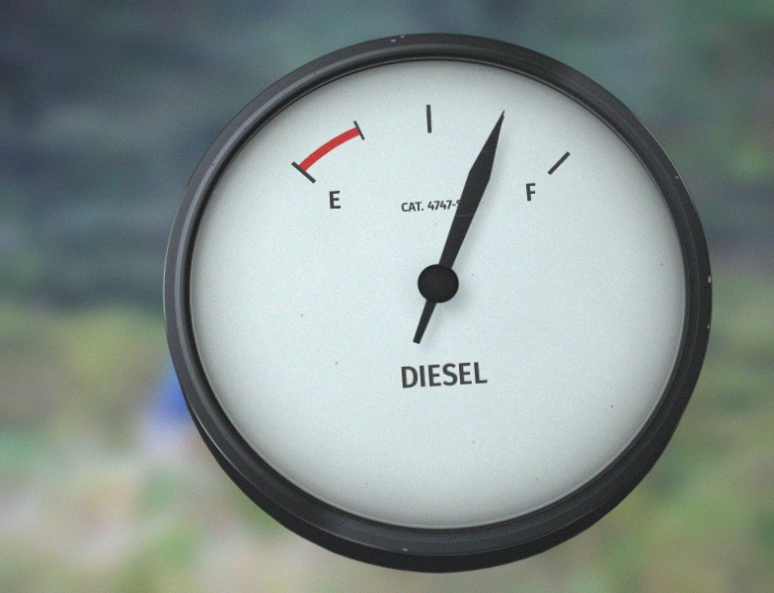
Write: 0.75
